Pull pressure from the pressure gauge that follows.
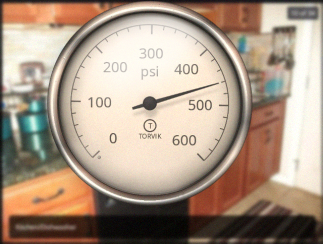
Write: 460 psi
